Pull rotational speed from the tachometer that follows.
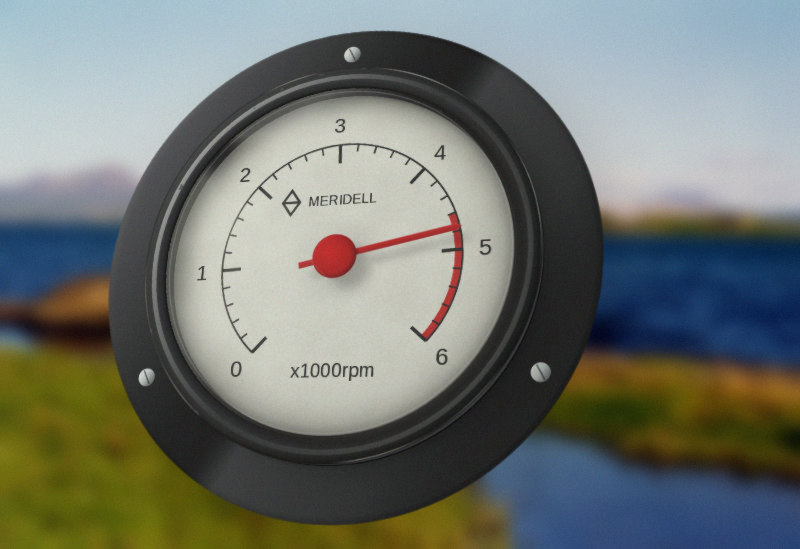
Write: 4800 rpm
